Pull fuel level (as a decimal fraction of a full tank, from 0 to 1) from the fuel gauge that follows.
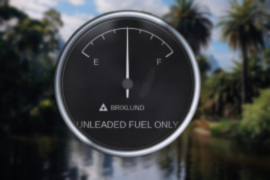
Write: 0.5
